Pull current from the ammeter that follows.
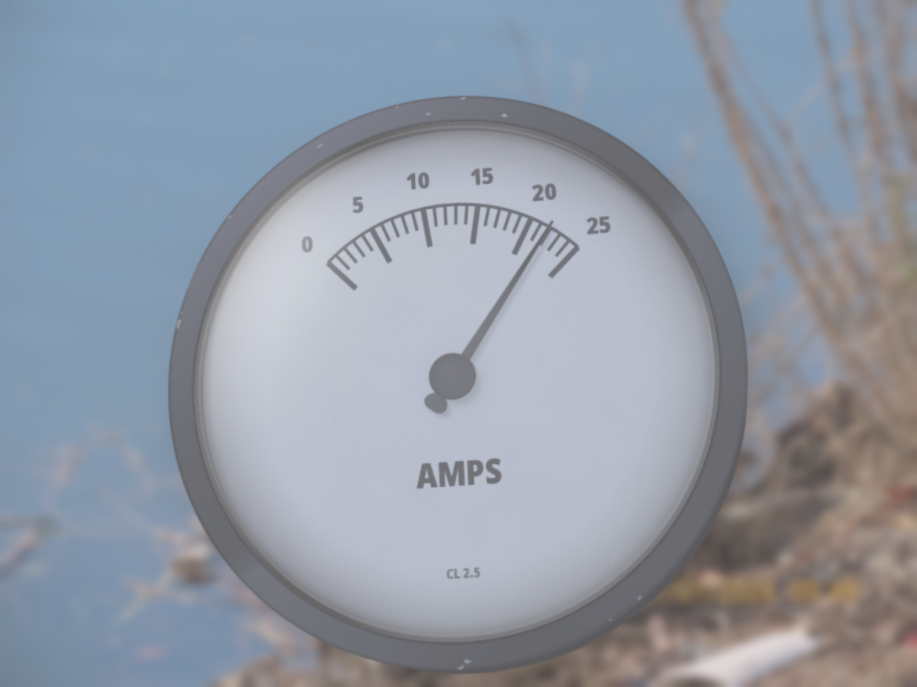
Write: 22 A
